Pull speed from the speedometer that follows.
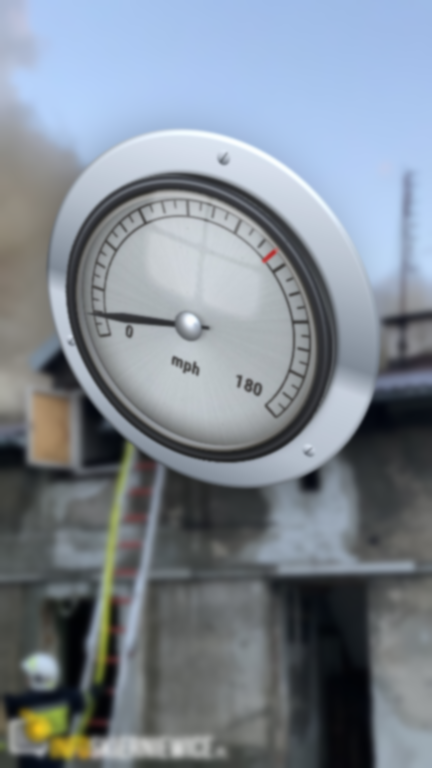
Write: 10 mph
